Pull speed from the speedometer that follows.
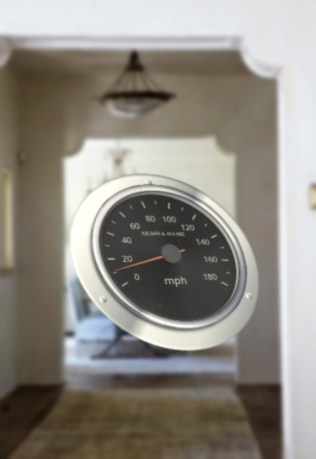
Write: 10 mph
